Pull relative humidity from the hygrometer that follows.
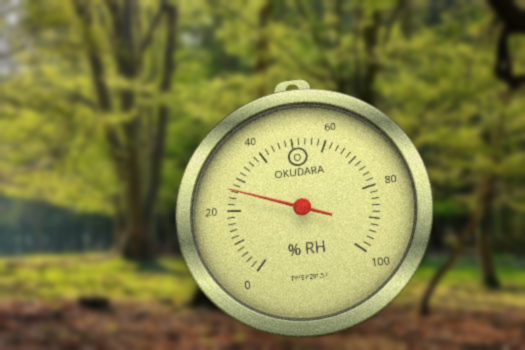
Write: 26 %
